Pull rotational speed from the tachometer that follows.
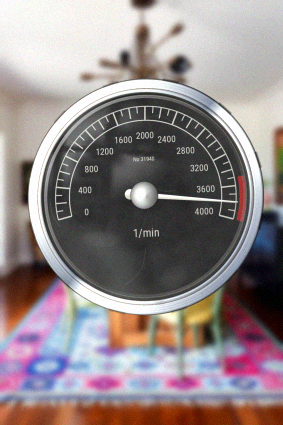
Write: 3800 rpm
